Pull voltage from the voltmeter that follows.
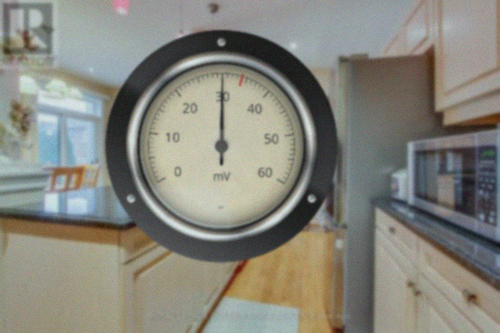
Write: 30 mV
